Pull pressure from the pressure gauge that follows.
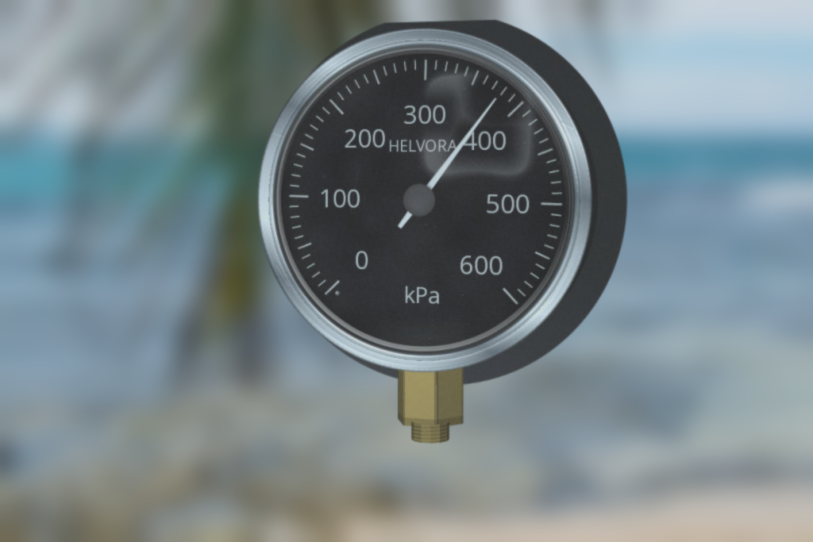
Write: 380 kPa
